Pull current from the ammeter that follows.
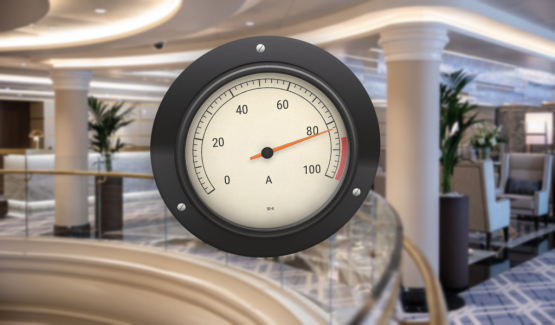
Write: 82 A
